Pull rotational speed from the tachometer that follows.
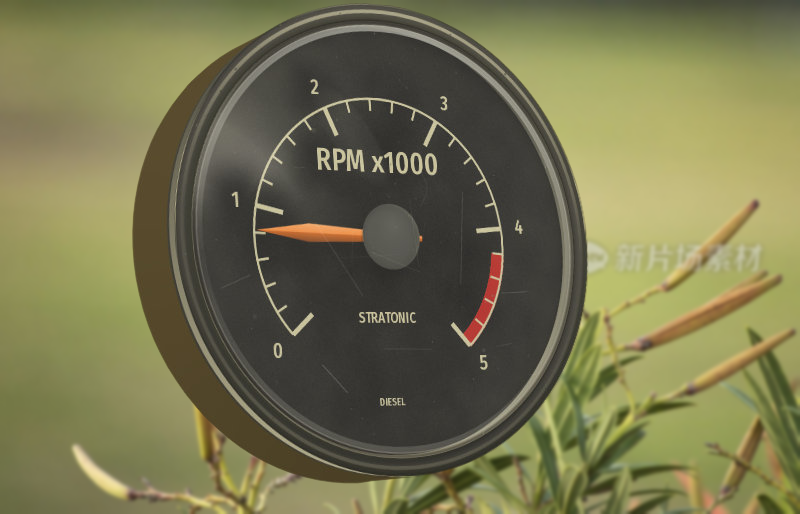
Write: 800 rpm
